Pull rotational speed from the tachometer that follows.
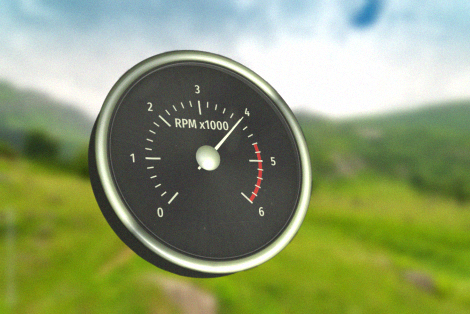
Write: 4000 rpm
